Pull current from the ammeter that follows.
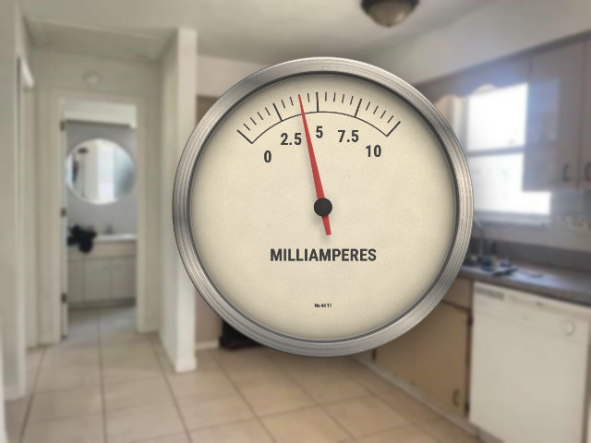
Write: 4 mA
